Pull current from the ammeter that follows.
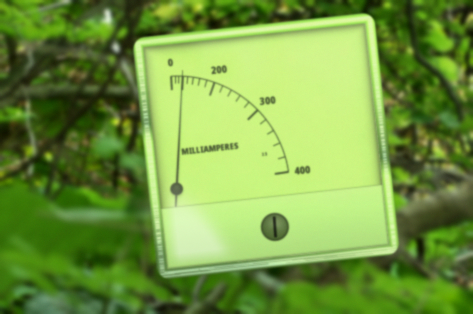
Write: 100 mA
